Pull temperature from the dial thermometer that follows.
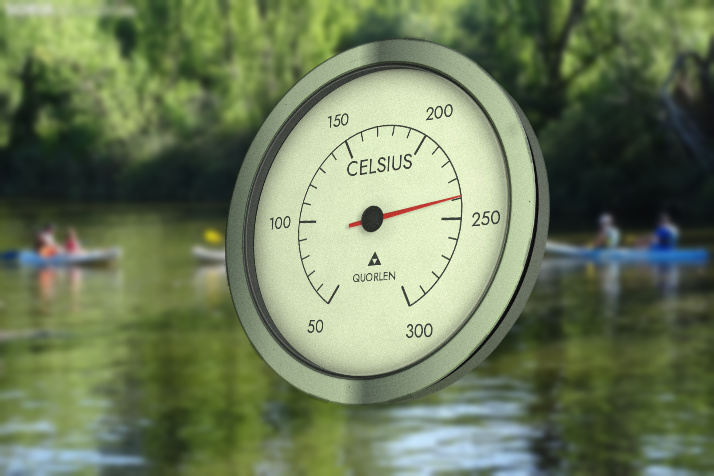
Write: 240 °C
